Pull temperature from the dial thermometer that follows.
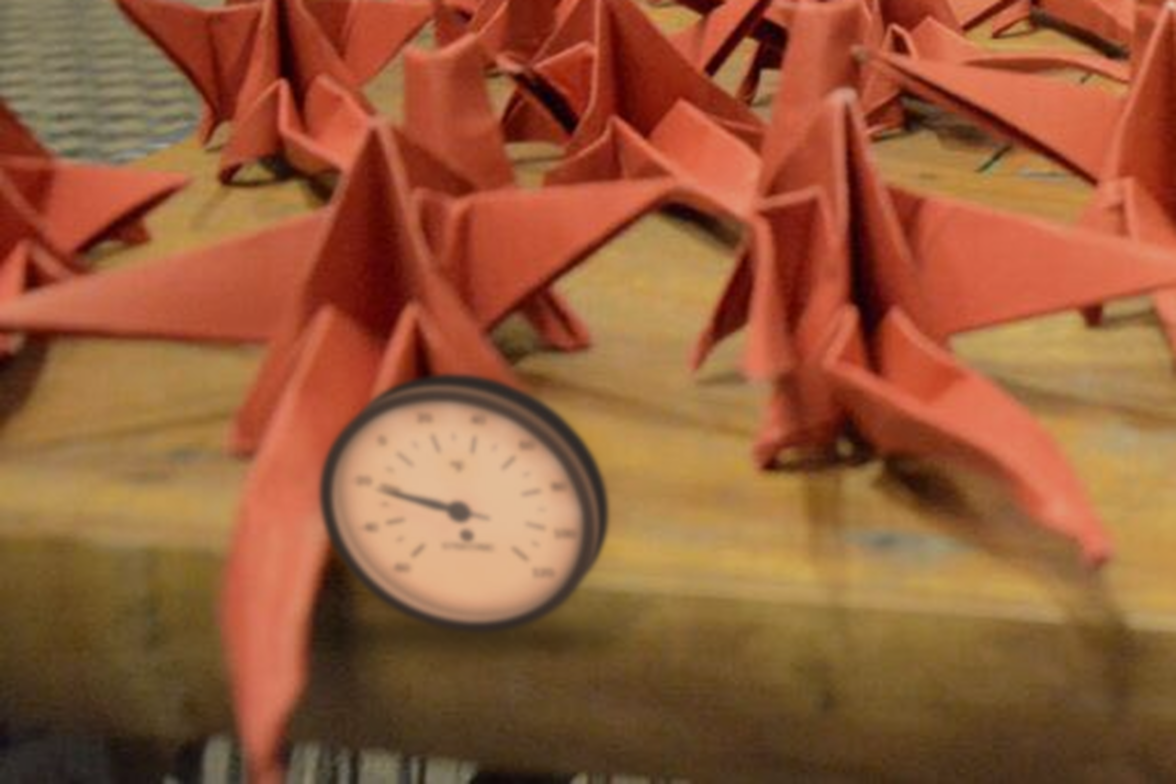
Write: -20 °F
